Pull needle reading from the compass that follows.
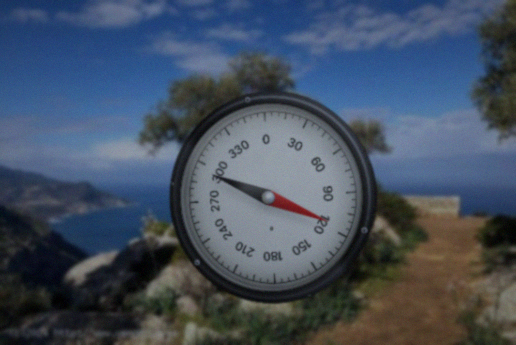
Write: 115 °
